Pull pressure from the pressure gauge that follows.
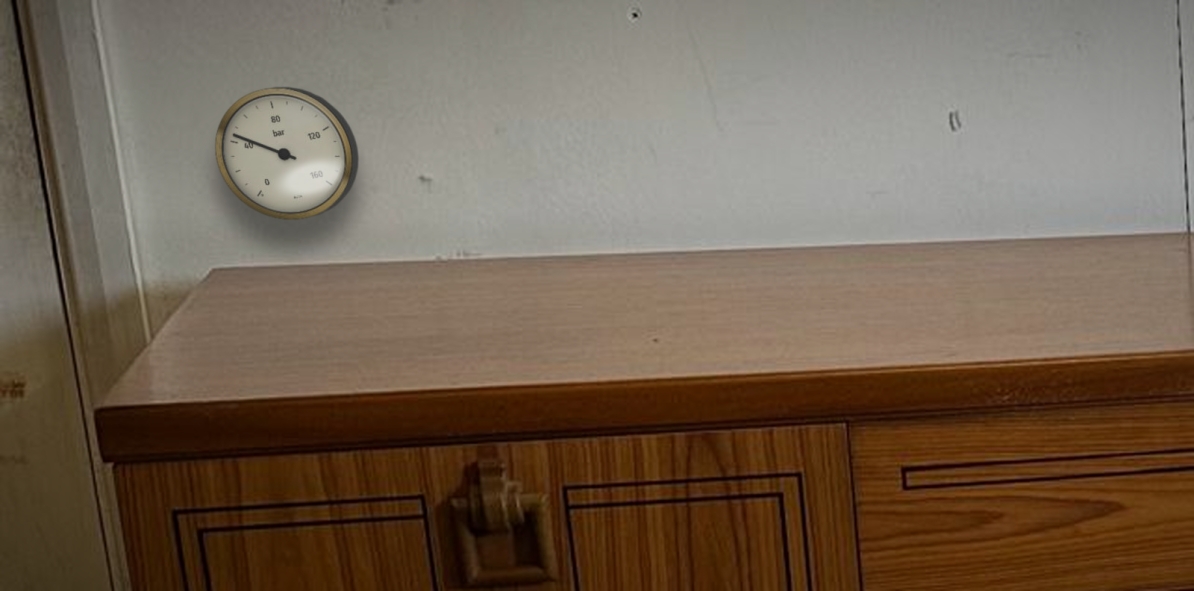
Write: 45 bar
